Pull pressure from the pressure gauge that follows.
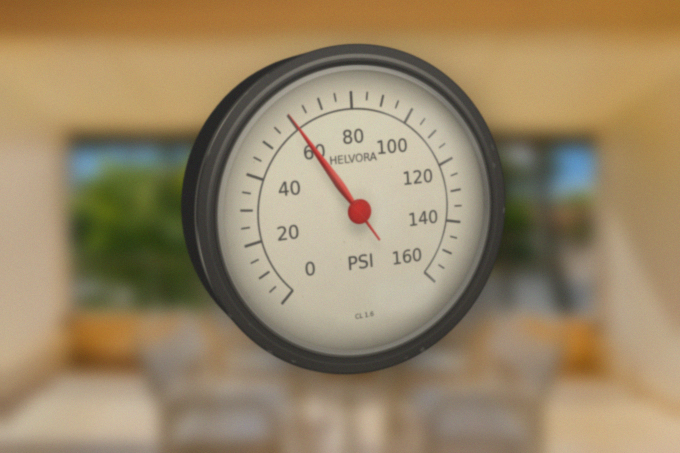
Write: 60 psi
